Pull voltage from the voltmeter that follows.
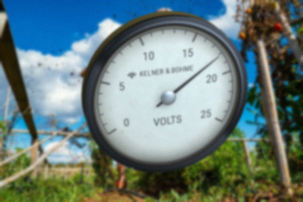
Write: 18 V
